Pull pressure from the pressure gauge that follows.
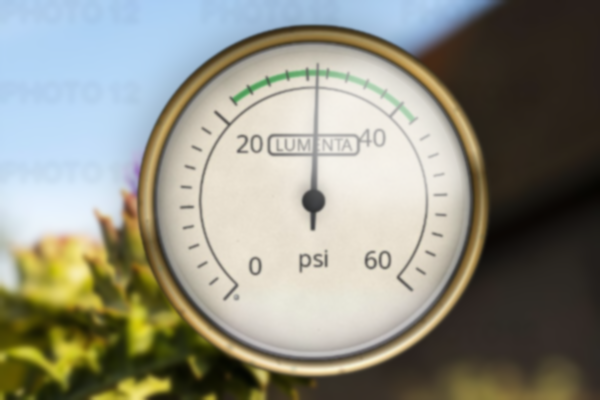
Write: 31 psi
